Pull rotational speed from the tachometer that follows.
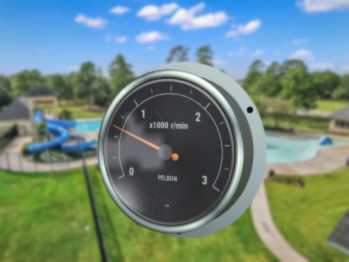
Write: 625 rpm
